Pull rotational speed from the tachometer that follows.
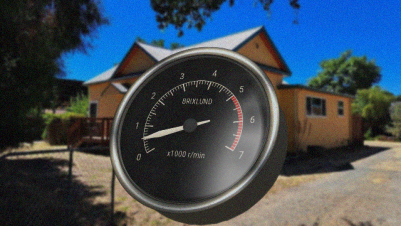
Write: 500 rpm
